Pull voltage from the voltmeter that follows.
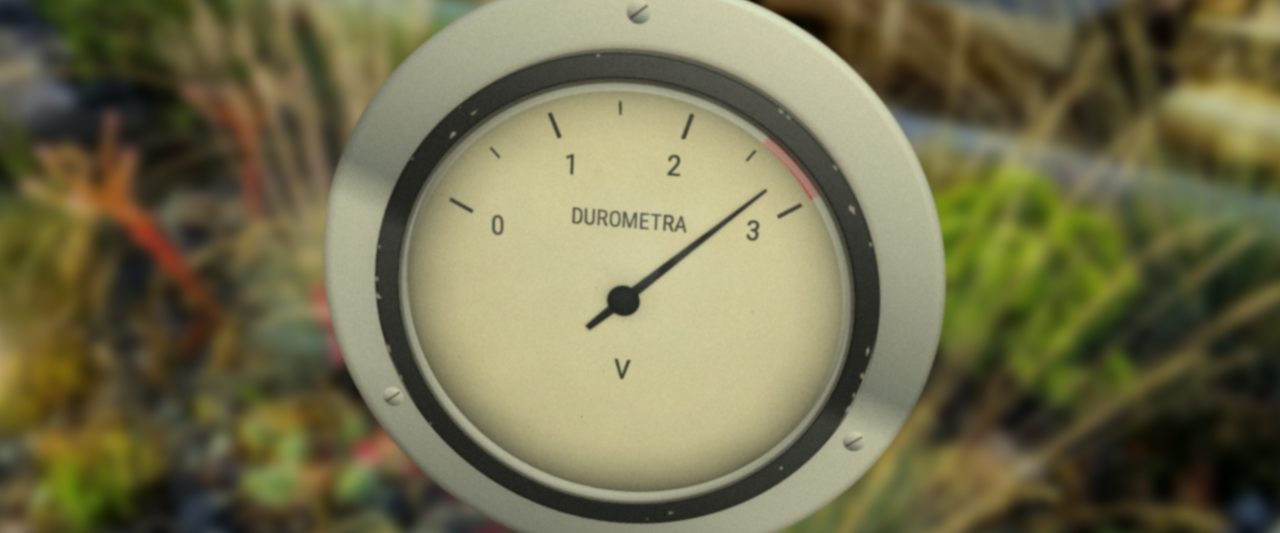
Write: 2.75 V
